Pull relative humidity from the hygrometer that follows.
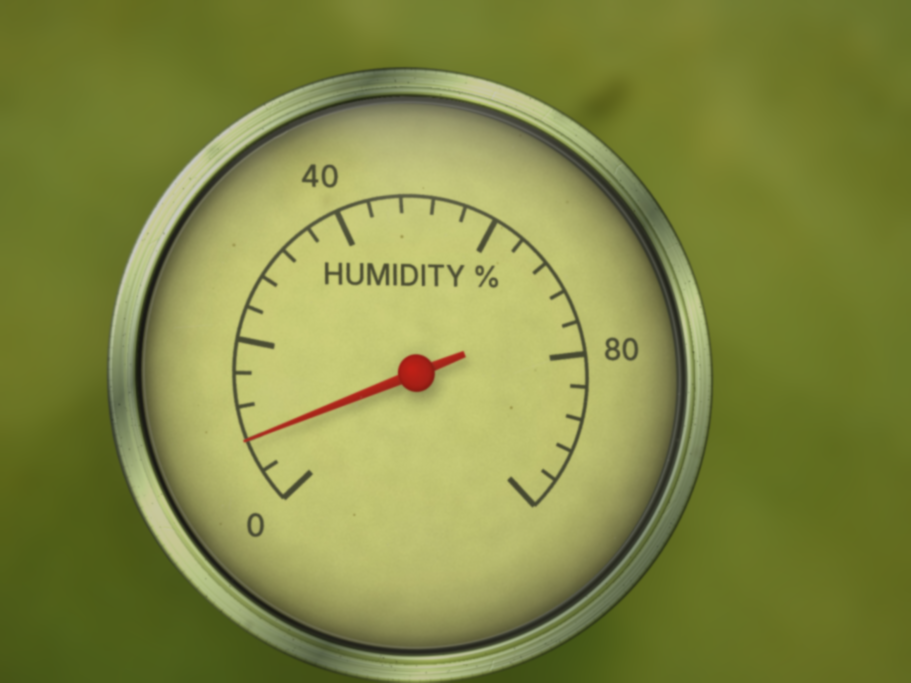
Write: 8 %
